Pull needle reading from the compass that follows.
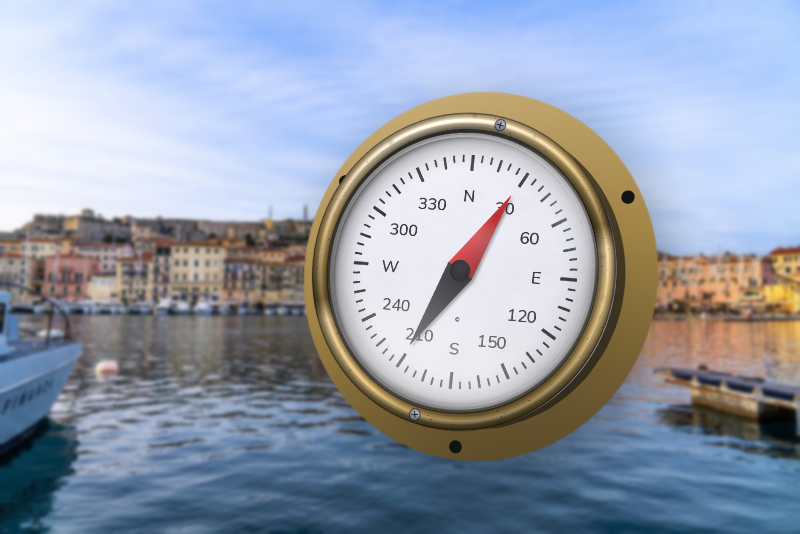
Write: 30 °
